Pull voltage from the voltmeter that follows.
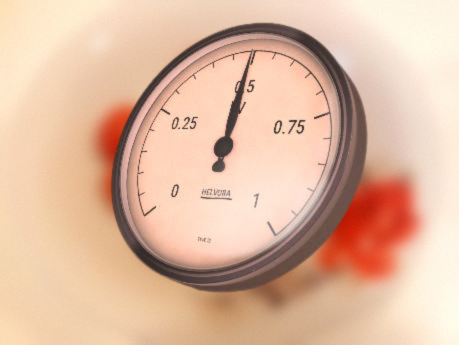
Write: 0.5 kV
